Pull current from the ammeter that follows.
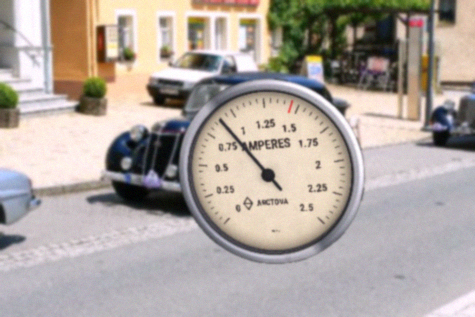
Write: 0.9 A
